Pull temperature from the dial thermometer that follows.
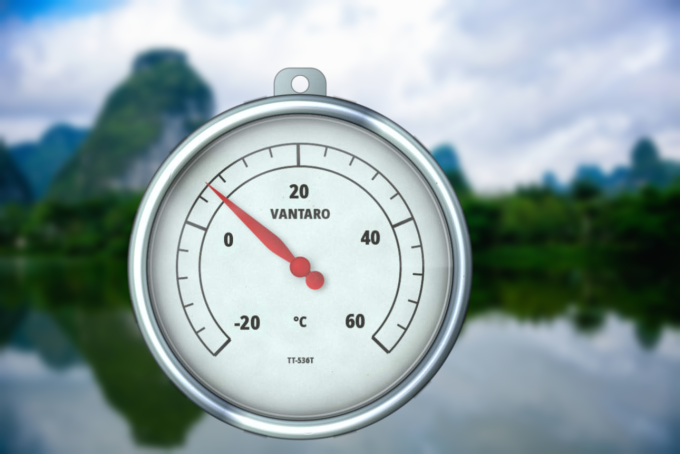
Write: 6 °C
